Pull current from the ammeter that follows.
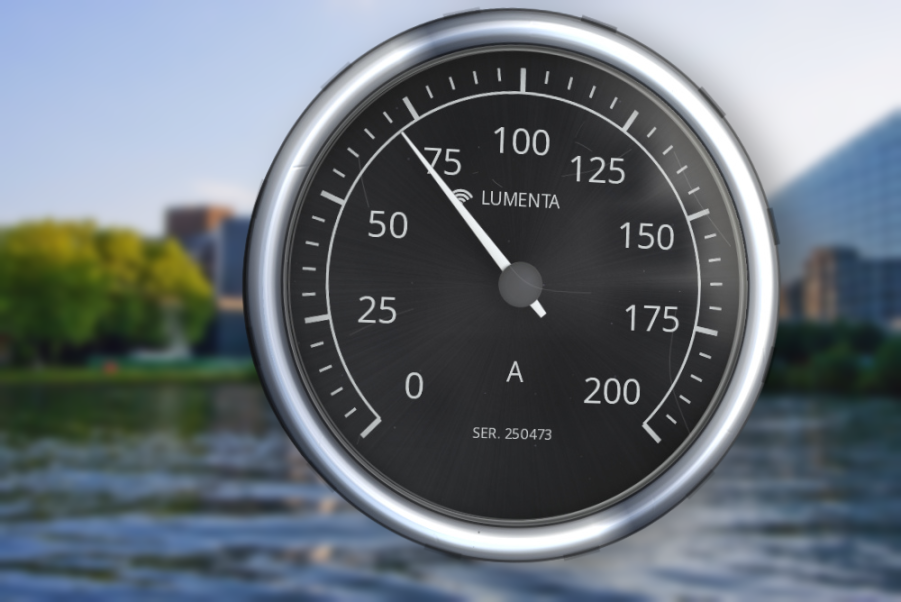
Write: 70 A
